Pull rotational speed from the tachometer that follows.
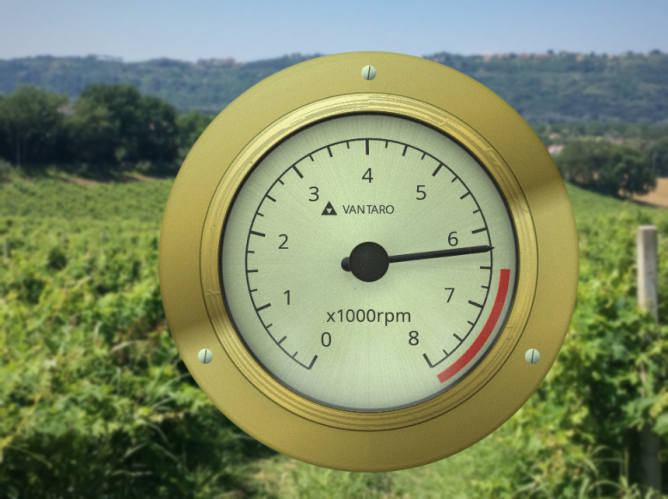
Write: 6250 rpm
